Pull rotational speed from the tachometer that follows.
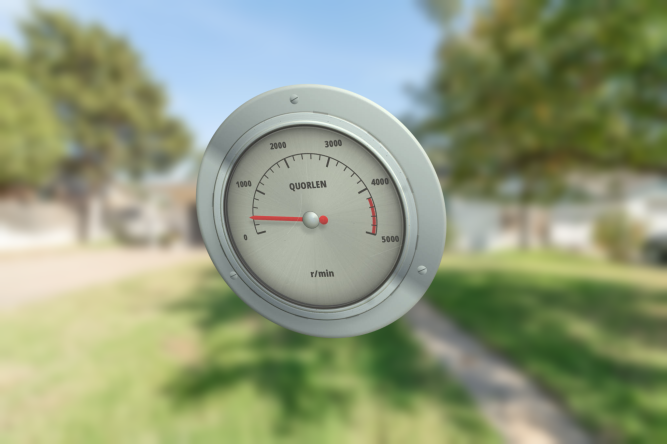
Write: 400 rpm
